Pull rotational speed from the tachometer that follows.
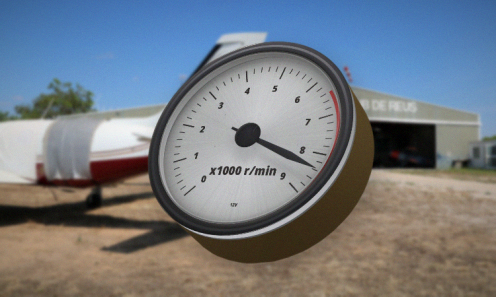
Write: 8400 rpm
